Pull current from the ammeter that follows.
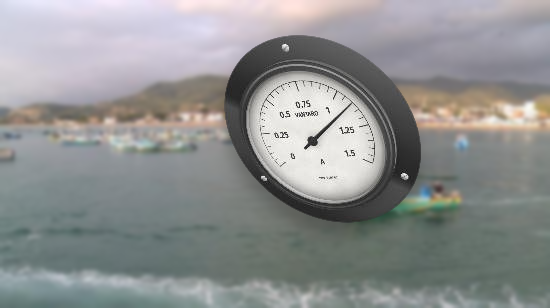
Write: 1.1 A
